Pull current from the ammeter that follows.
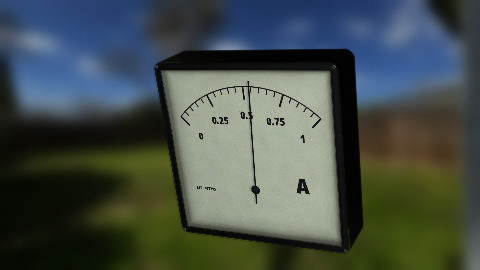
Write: 0.55 A
